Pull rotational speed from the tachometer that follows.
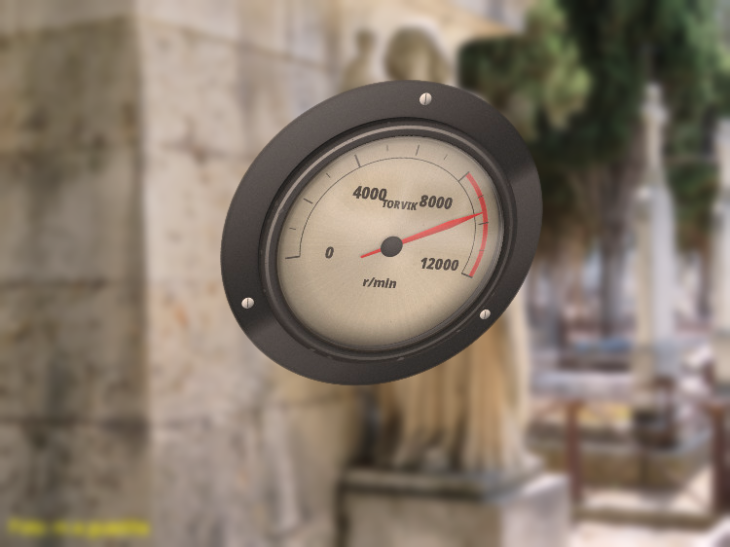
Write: 9500 rpm
